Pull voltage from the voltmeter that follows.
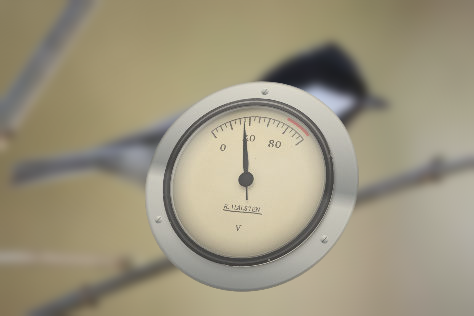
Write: 35 V
